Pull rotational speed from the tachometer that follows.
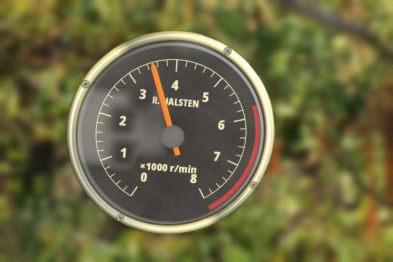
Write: 3500 rpm
